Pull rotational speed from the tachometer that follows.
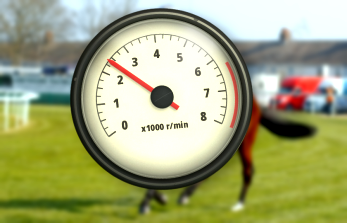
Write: 2375 rpm
